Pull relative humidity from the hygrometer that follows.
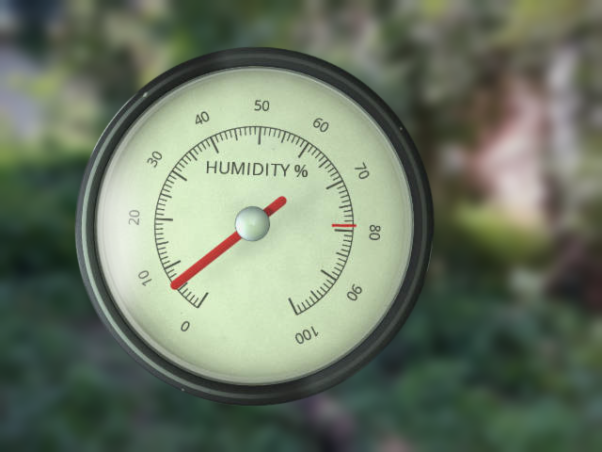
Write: 6 %
